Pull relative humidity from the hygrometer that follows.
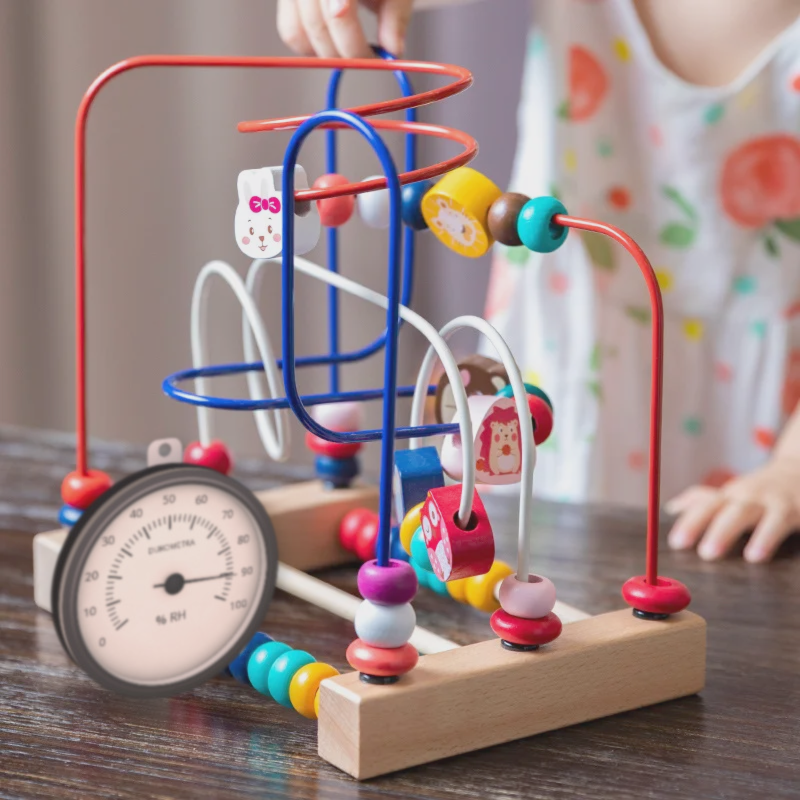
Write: 90 %
